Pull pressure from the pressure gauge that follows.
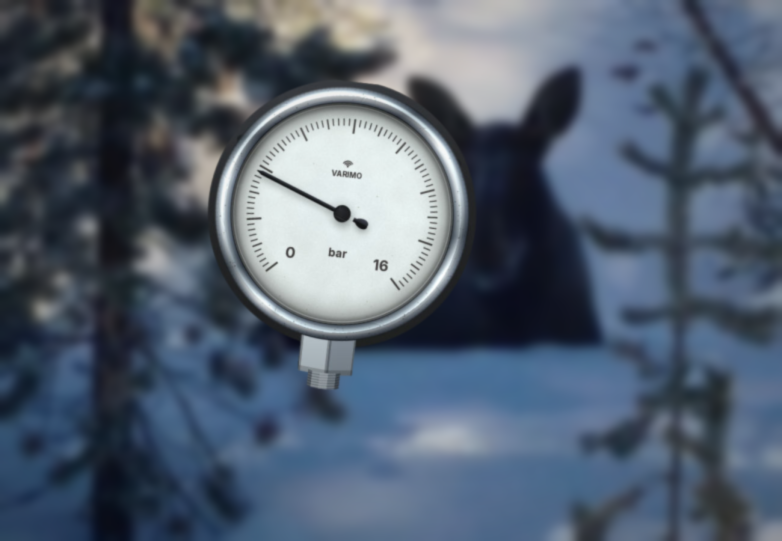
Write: 3.8 bar
